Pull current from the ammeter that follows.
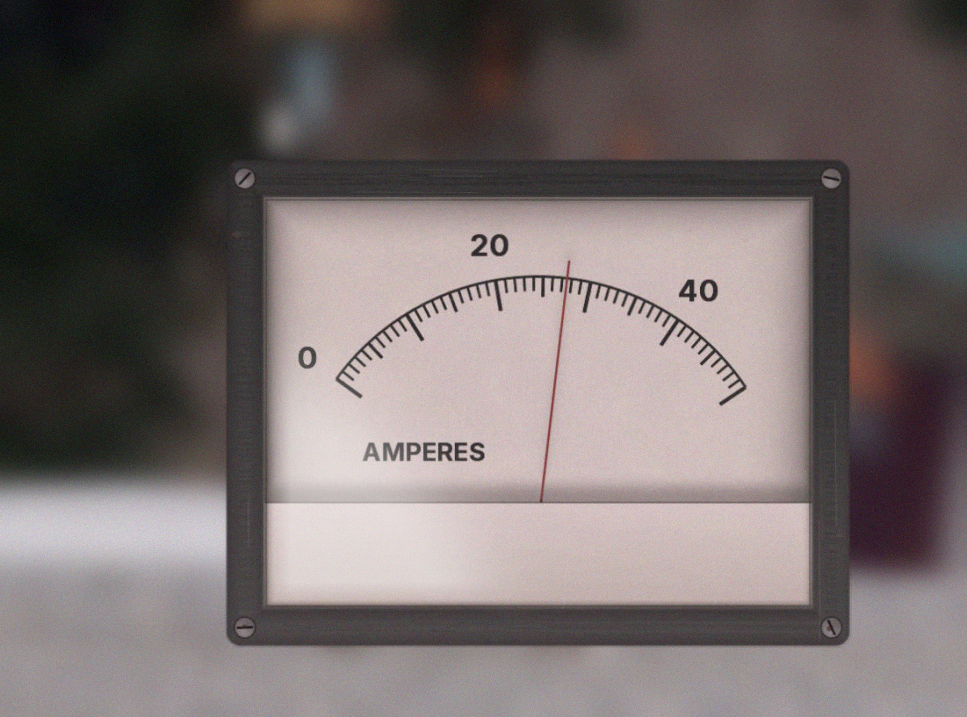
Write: 27.5 A
